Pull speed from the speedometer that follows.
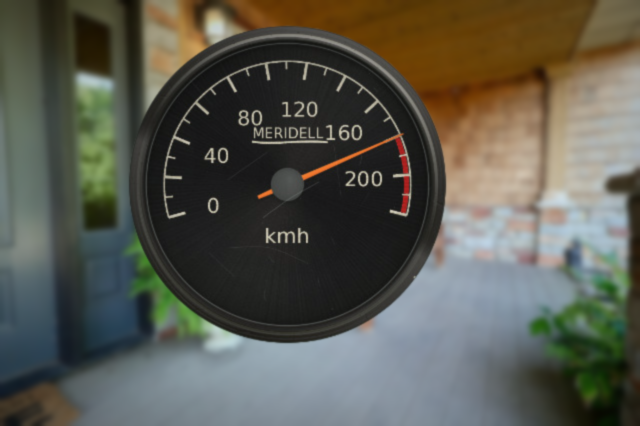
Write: 180 km/h
